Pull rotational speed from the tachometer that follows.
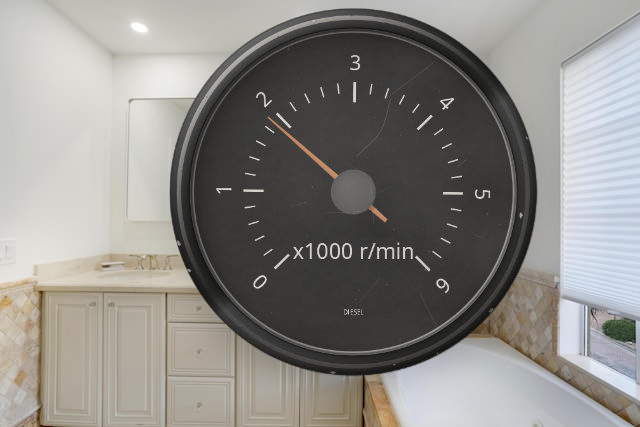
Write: 1900 rpm
